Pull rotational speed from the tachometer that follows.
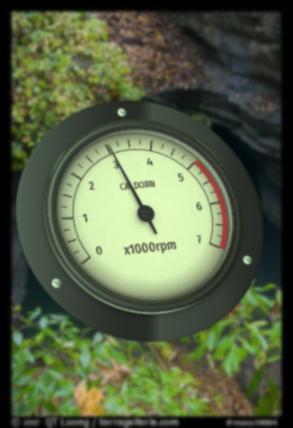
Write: 3000 rpm
